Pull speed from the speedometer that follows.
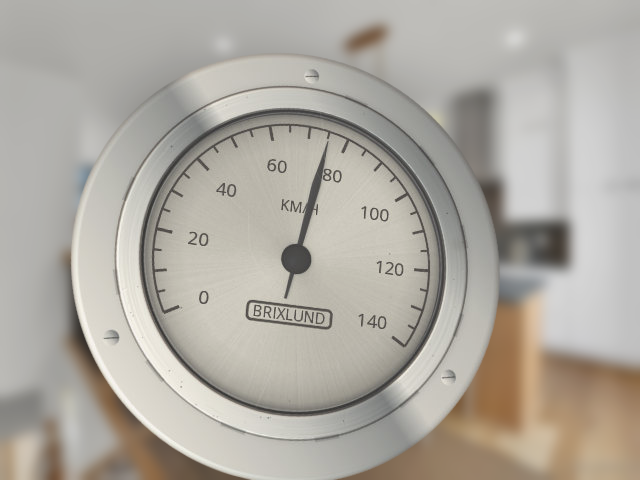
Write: 75 km/h
